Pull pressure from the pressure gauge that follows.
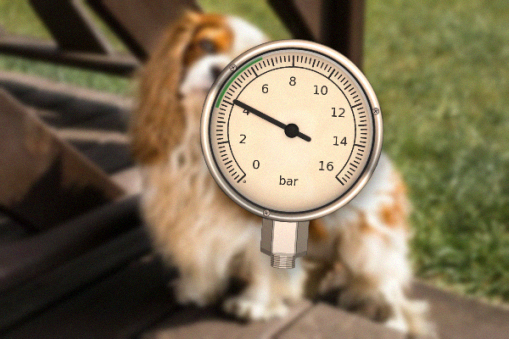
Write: 4.2 bar
